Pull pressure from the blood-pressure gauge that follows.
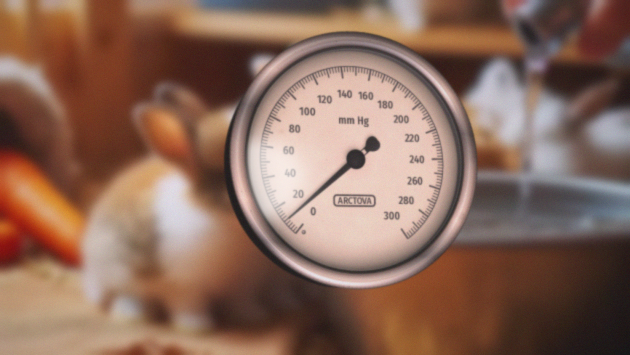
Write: 10 mmHg
